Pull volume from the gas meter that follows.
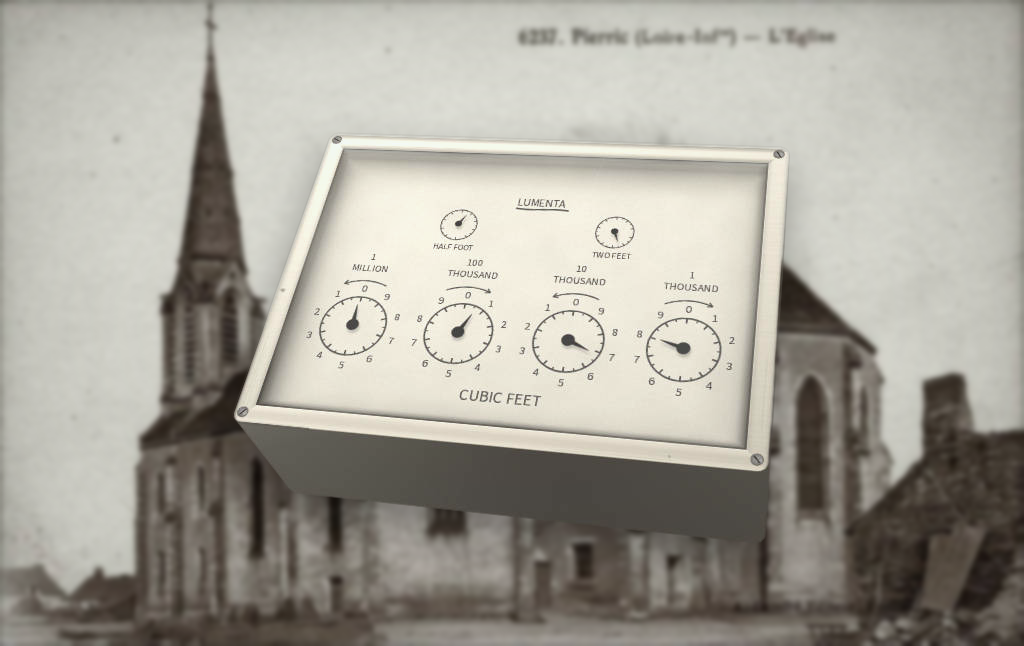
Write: 6800 ft³
